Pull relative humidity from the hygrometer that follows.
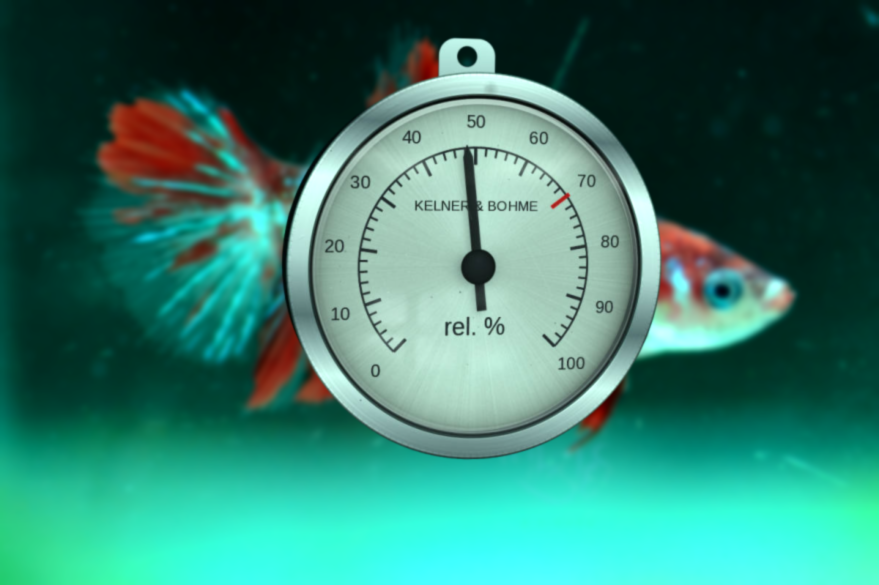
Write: 48 %
